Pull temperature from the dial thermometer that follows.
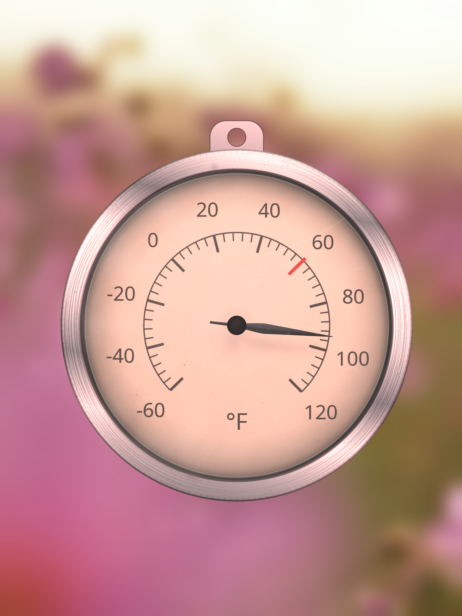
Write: 94 °F
